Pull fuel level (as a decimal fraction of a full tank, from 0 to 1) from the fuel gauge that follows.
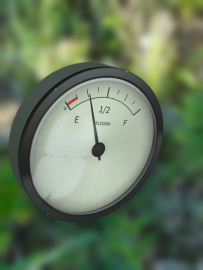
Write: 0.25
